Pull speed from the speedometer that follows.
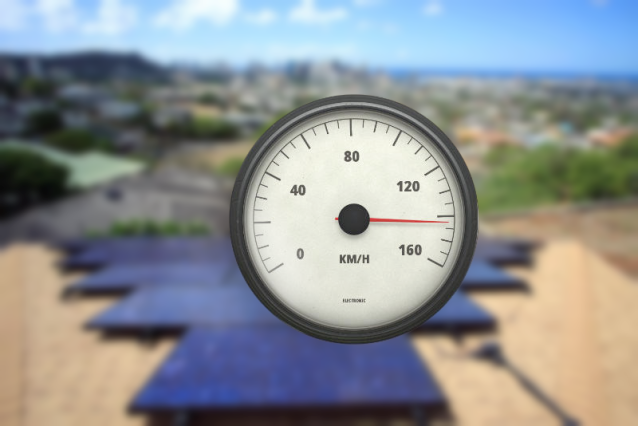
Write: 142.5 km/h
